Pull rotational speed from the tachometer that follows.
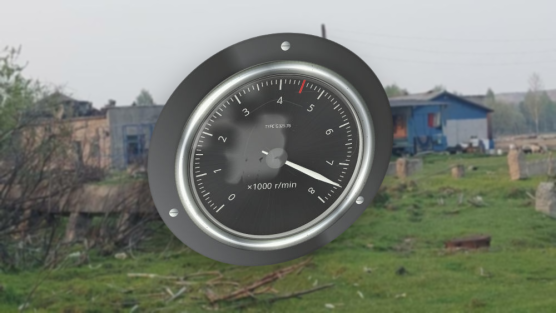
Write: 7500 rpm
